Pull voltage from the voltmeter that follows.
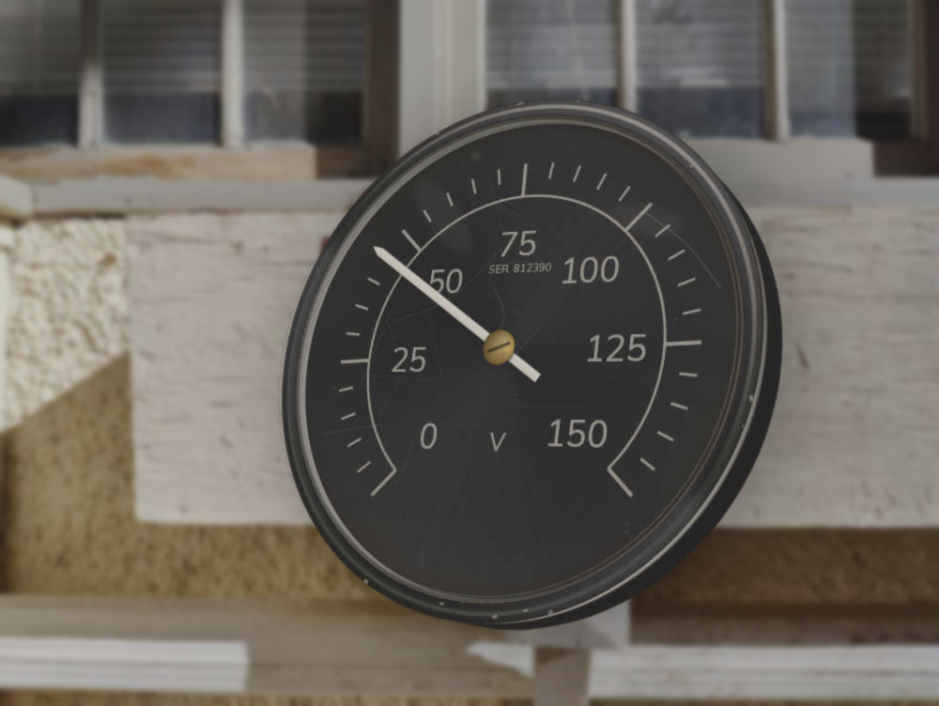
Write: 45 V
